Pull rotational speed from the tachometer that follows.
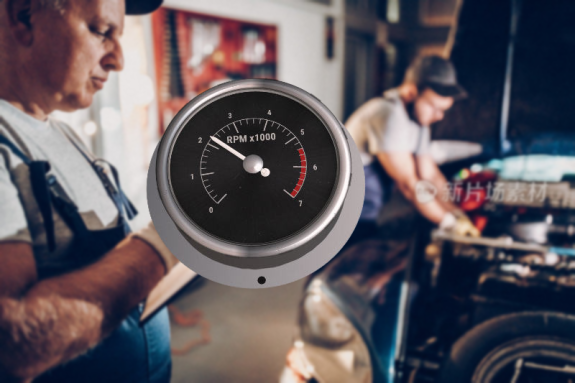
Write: 2200 rpm
